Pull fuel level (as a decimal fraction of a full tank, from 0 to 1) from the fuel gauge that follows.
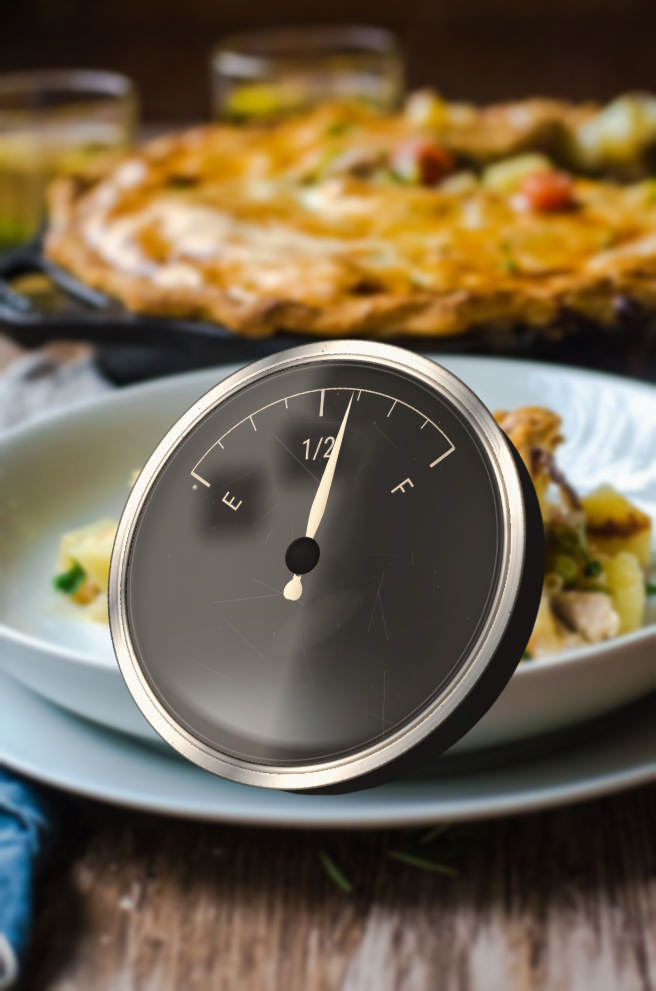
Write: 0.625
